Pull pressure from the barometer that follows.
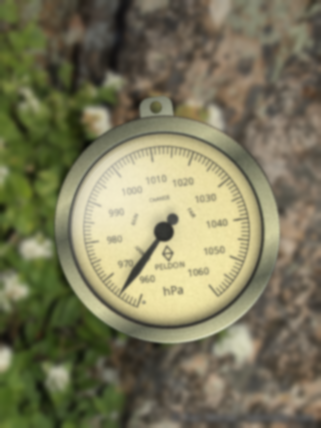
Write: 965 hPa
